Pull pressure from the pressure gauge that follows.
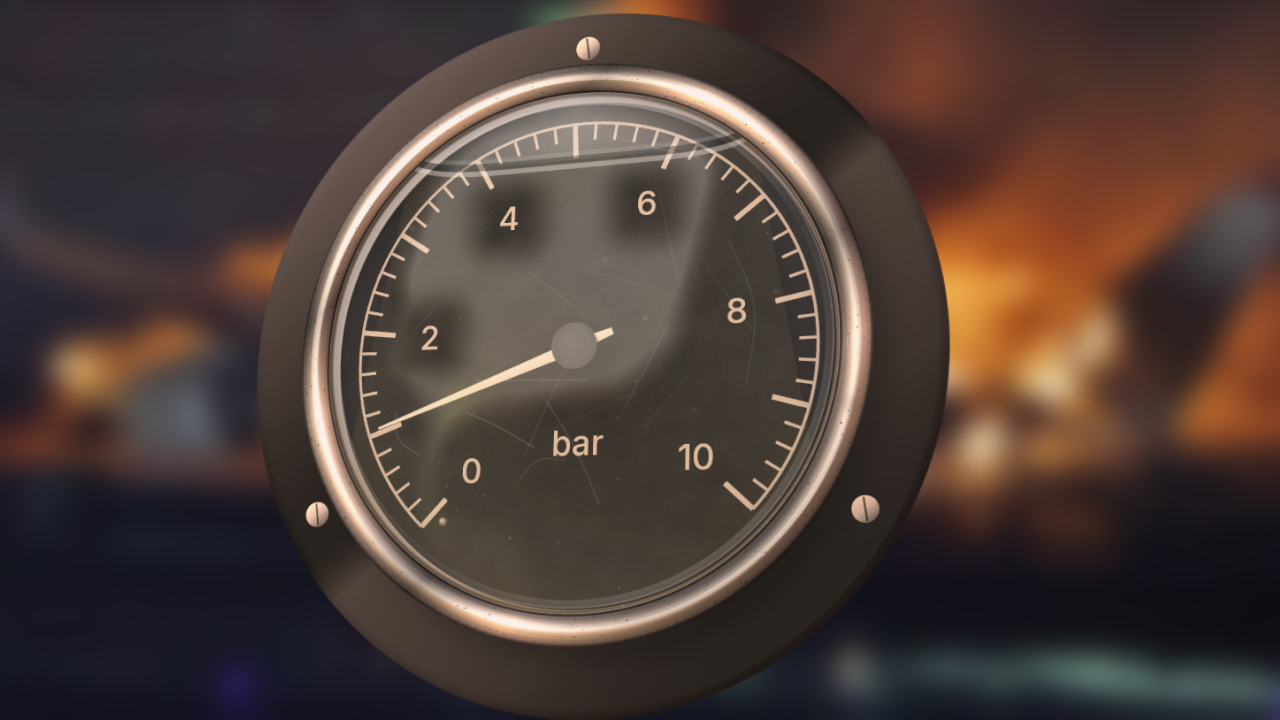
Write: 1 bar
